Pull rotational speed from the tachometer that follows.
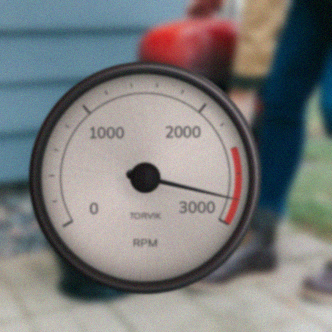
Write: 2800 rpm
